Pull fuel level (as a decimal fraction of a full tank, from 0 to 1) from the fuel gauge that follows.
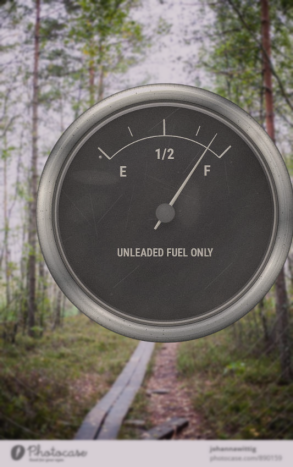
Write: 0.875
